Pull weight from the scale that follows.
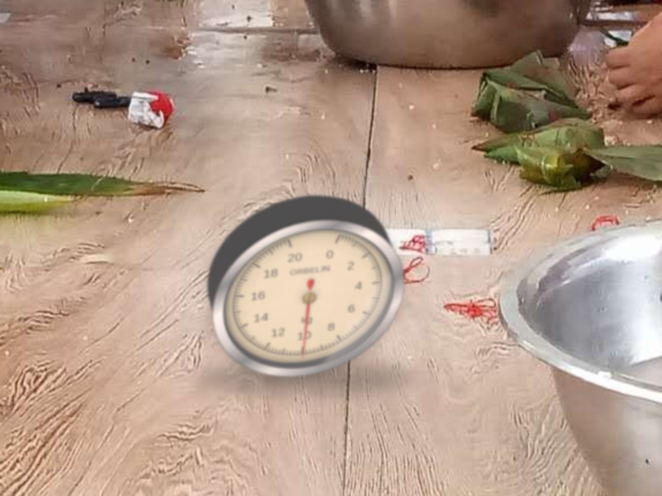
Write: 10 kg
